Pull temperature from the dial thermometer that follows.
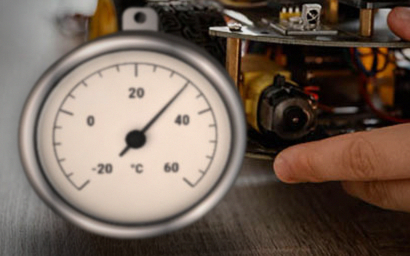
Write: 32 °C
